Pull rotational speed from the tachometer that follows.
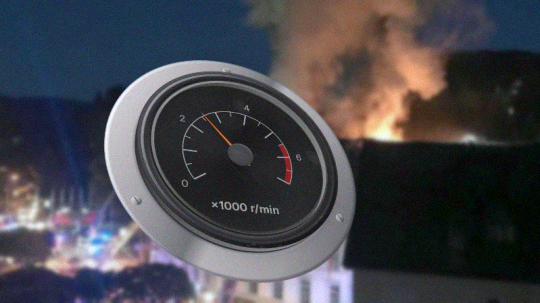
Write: 2500 rpm
